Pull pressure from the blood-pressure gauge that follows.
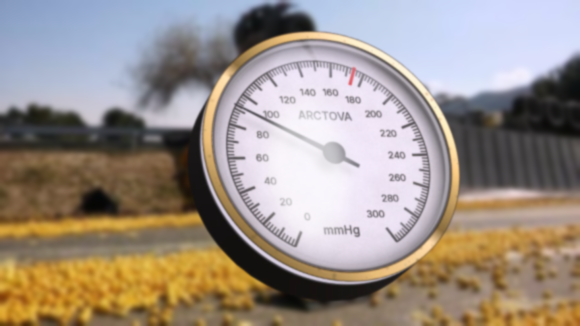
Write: 90 mmHg
